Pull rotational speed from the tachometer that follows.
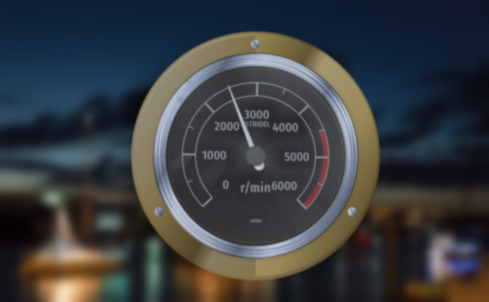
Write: 2500 rpm
